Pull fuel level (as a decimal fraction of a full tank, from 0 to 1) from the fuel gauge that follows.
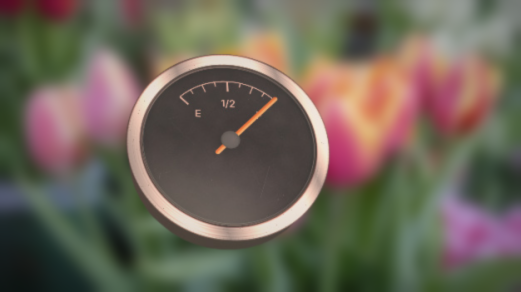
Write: 1
